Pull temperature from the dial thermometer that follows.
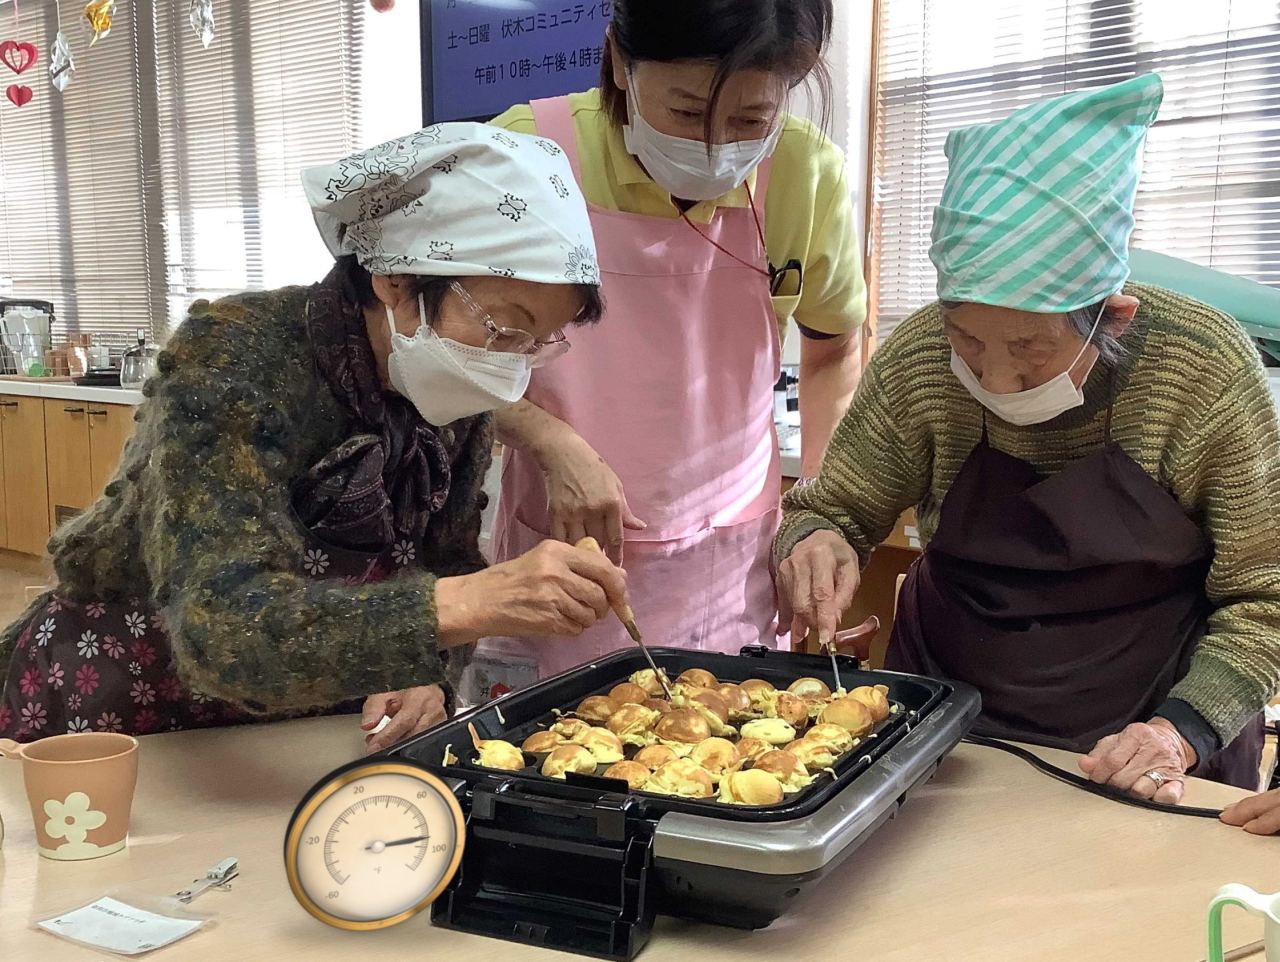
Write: 90 °F
